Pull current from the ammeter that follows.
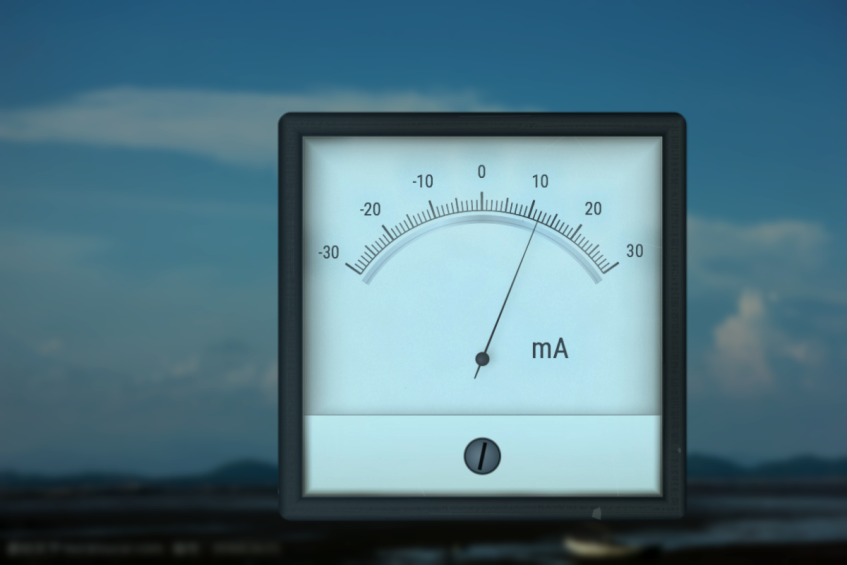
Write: 12 mA
